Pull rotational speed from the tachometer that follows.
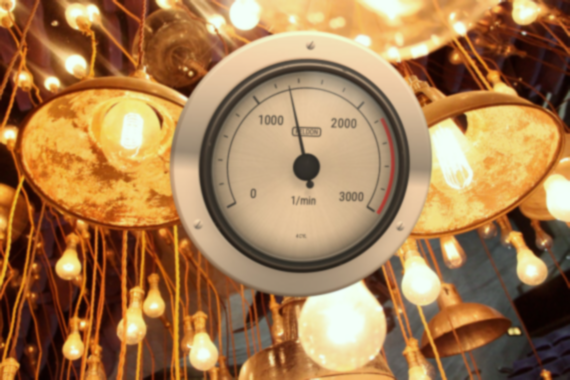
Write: 1300 rpm
